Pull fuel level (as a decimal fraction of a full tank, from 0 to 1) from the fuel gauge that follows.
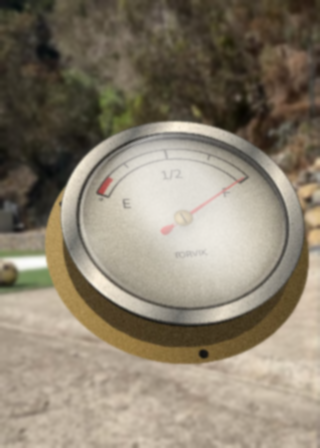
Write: 1
